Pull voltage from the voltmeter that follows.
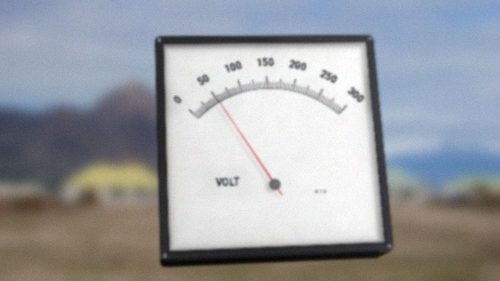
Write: 50 V
